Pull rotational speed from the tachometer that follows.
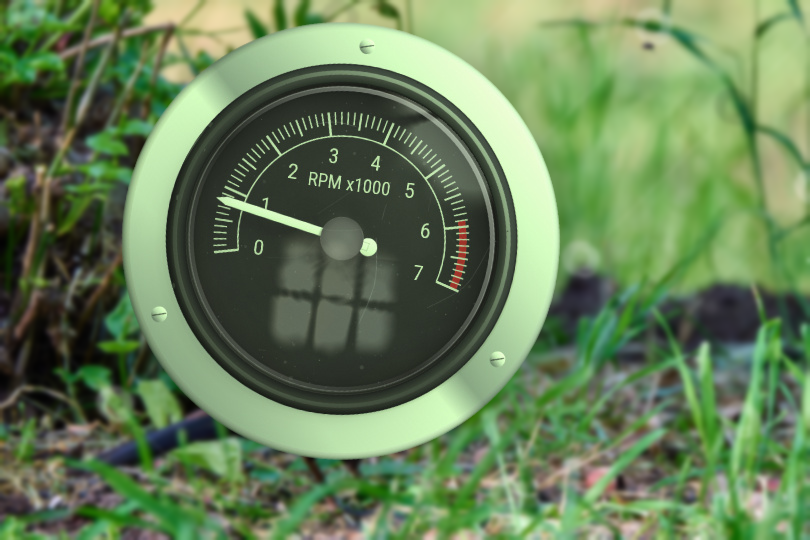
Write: 800 rpm
